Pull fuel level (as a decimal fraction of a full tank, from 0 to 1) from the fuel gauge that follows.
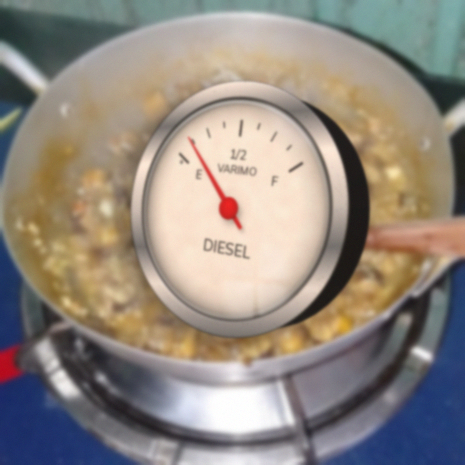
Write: 0.125
